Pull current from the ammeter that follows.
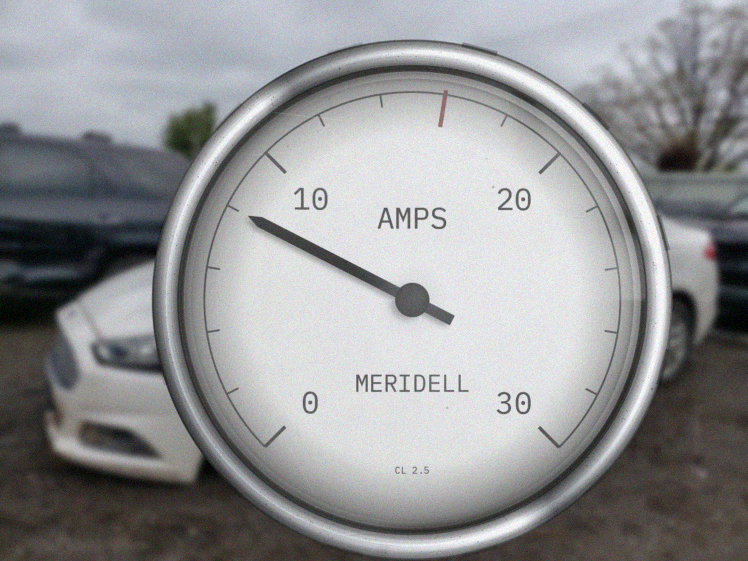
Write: 8 A
